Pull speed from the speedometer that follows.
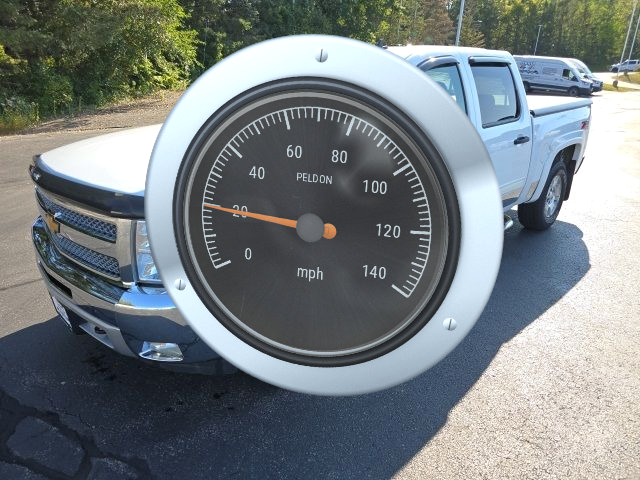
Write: 20 mph
